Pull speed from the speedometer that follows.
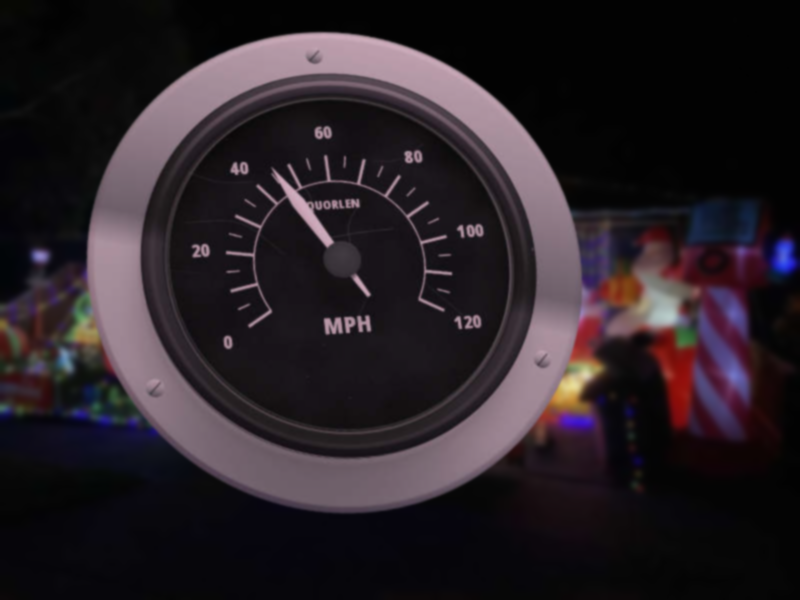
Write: 45 mph
